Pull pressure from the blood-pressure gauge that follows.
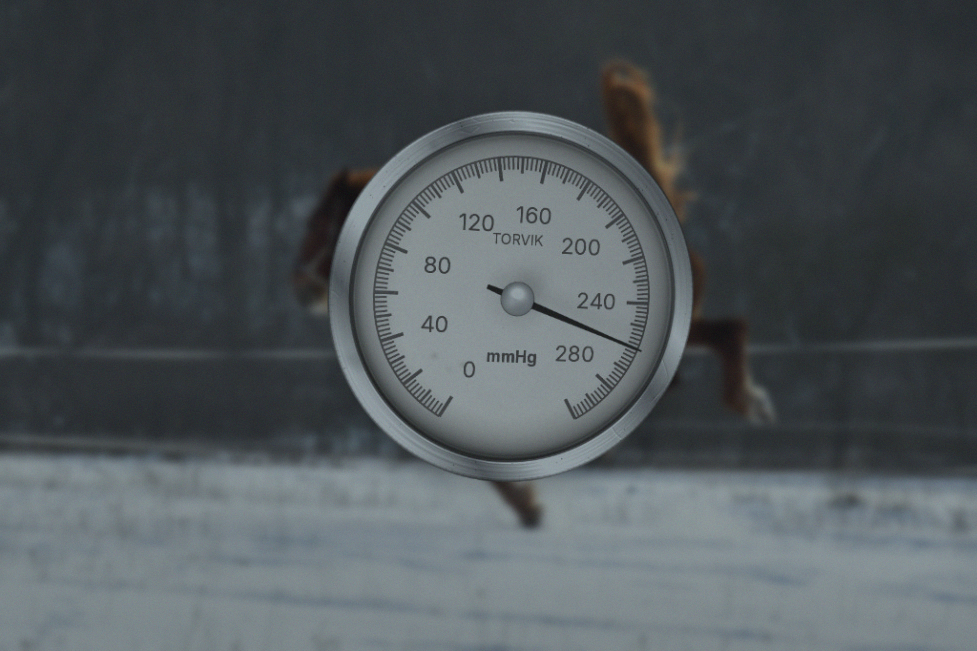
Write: 260 mmHg
